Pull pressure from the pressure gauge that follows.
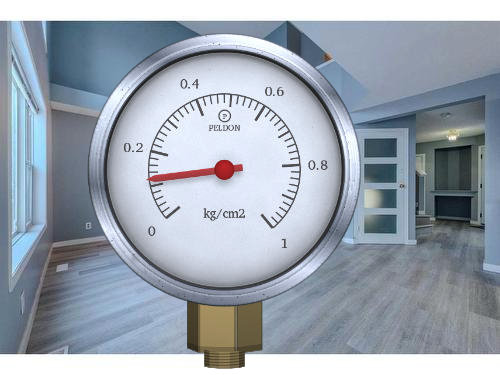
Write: 0.12 kg/cm²
